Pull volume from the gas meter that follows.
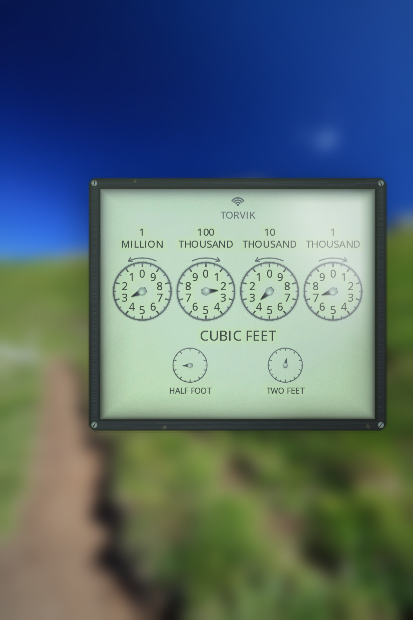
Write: 323700 ft³
